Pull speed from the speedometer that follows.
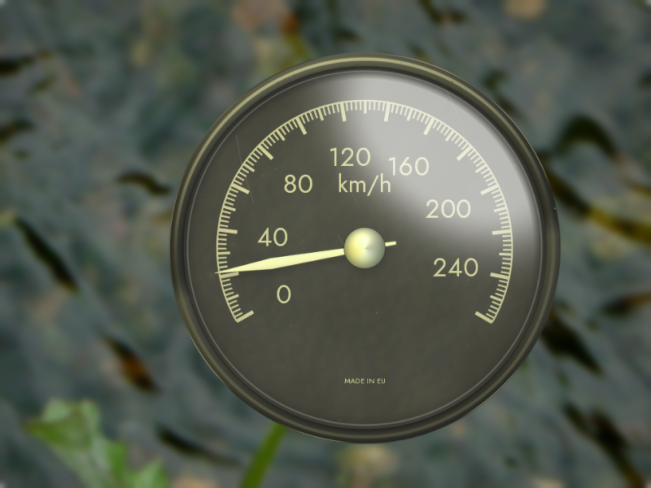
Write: 22 km/h
